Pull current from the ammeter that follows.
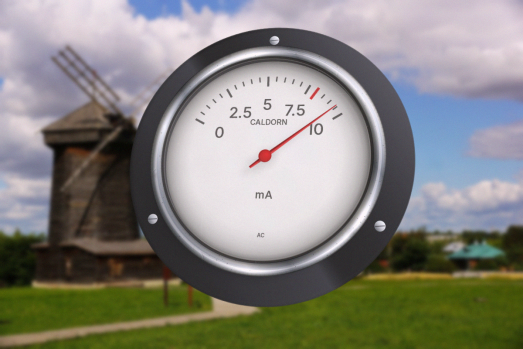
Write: 9.5 mA
